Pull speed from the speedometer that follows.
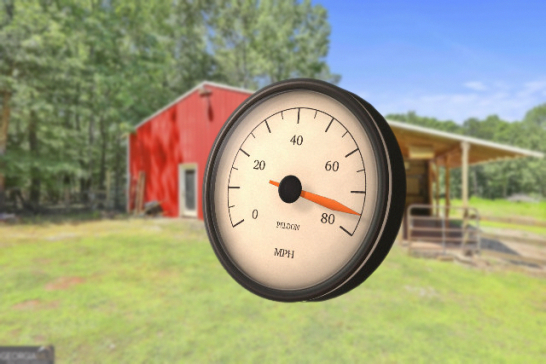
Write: 75 mph
